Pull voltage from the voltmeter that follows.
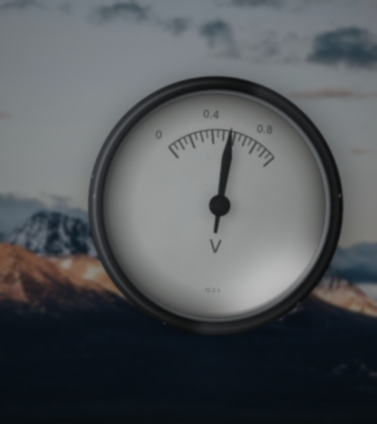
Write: 0.55 V
